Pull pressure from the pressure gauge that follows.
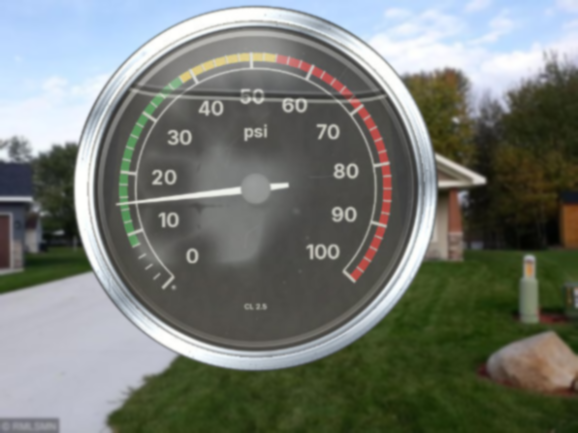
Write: 15 psi
